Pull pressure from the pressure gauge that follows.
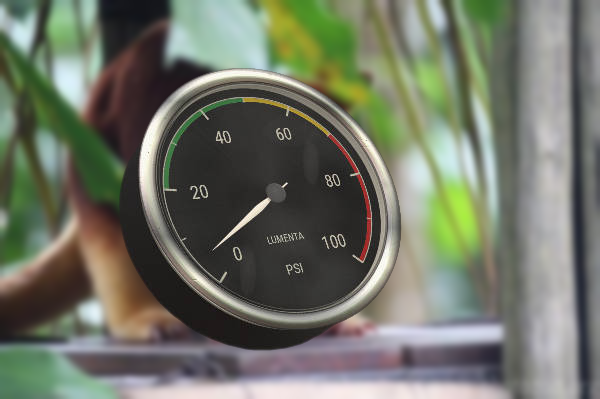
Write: 5 psi
